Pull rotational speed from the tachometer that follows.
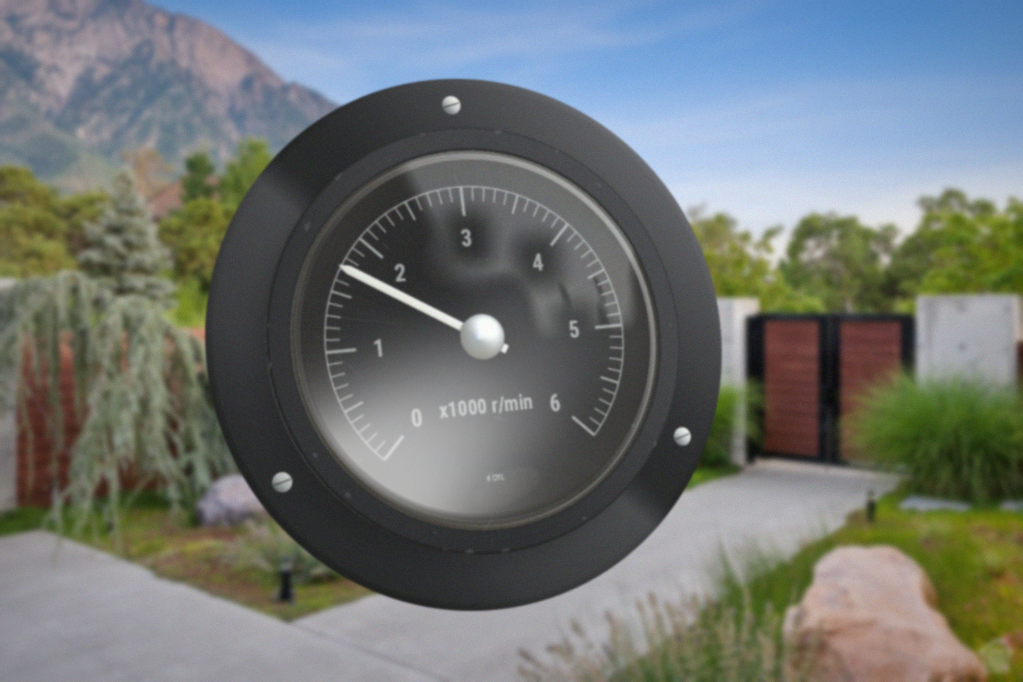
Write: 1700 rpm
